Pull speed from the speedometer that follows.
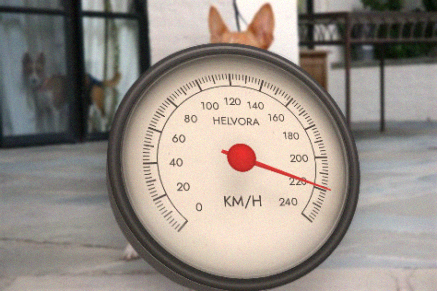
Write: 220 km/h
